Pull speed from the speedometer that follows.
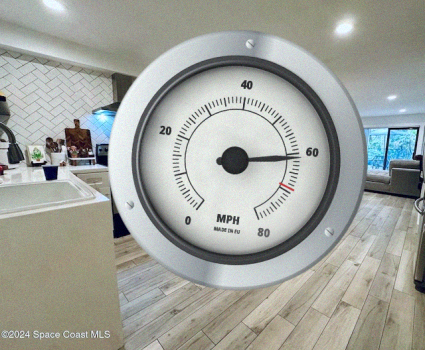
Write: 61 mph
